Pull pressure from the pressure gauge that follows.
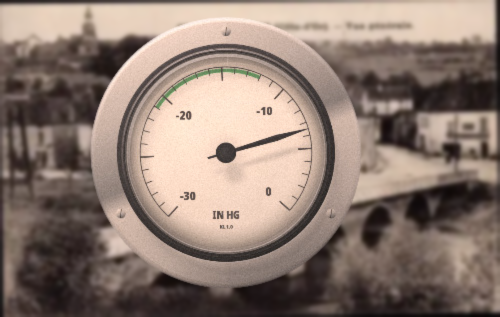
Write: -6.5 inHg
